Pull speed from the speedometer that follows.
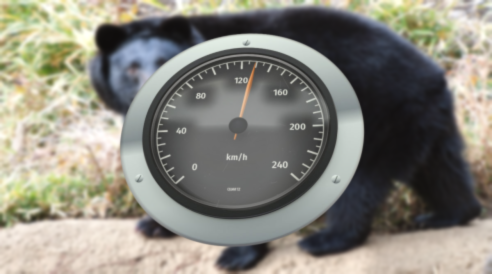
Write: 130 km/h
